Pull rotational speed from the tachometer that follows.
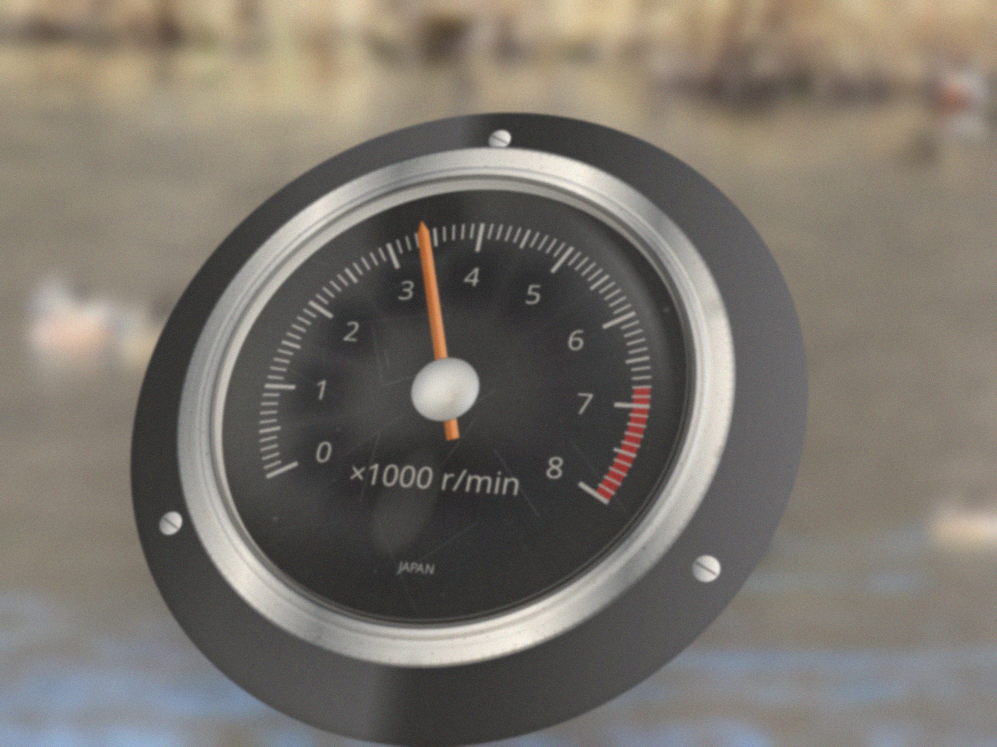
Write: 3400 rpm
